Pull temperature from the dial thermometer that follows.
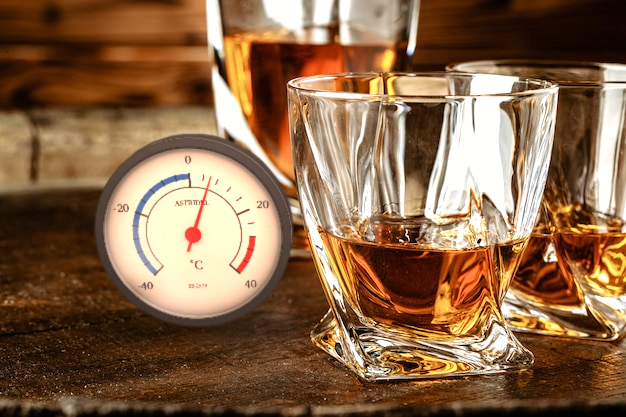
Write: 6 °C
